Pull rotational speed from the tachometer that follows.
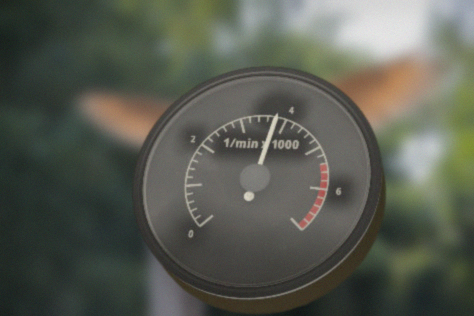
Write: 3800 rpm
